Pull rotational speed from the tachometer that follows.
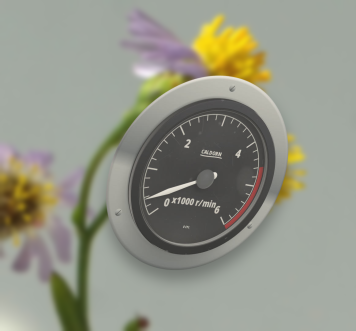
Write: 400 rpm
